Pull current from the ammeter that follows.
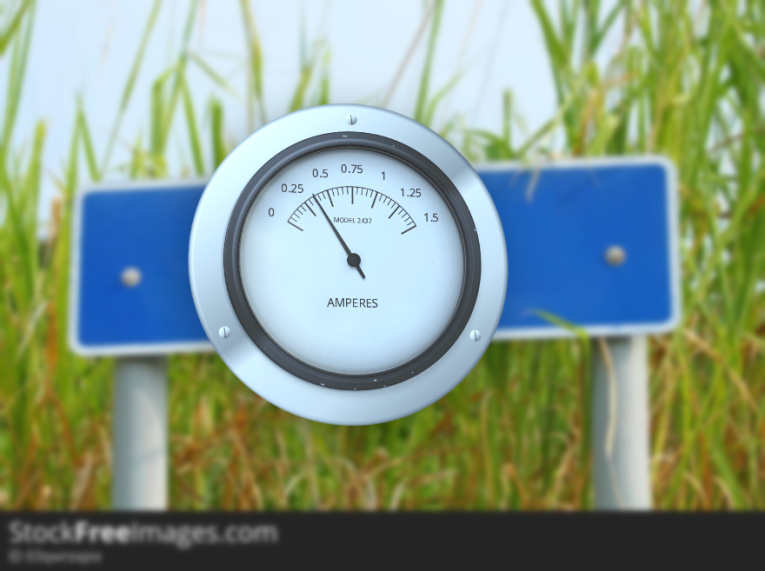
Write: 0.35 A
